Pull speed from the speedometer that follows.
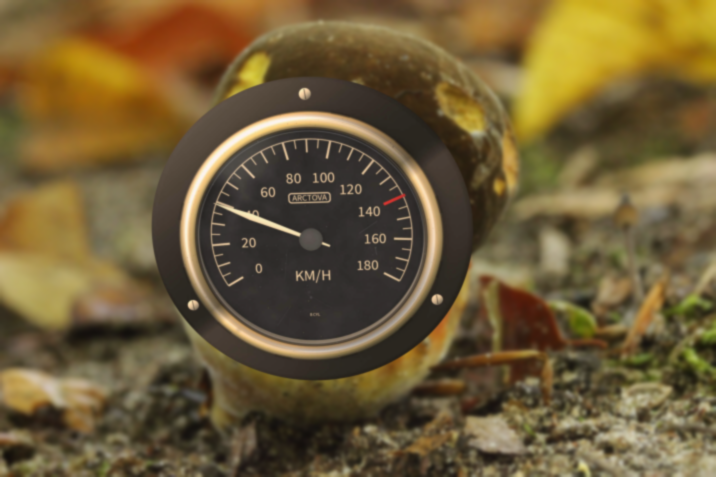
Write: 40 km/h
